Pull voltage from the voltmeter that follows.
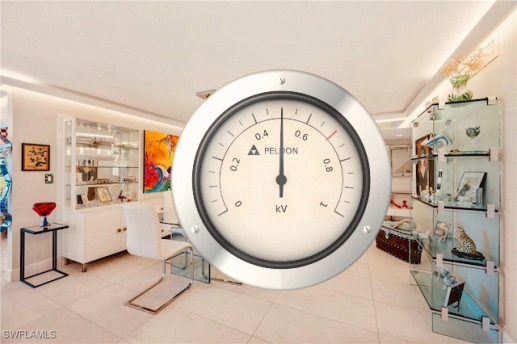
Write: 0.5 kV
